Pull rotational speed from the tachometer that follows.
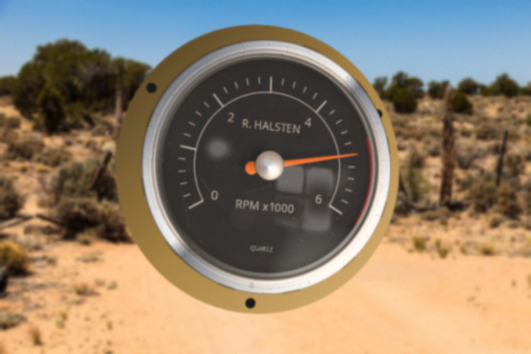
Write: 5000 rpm
